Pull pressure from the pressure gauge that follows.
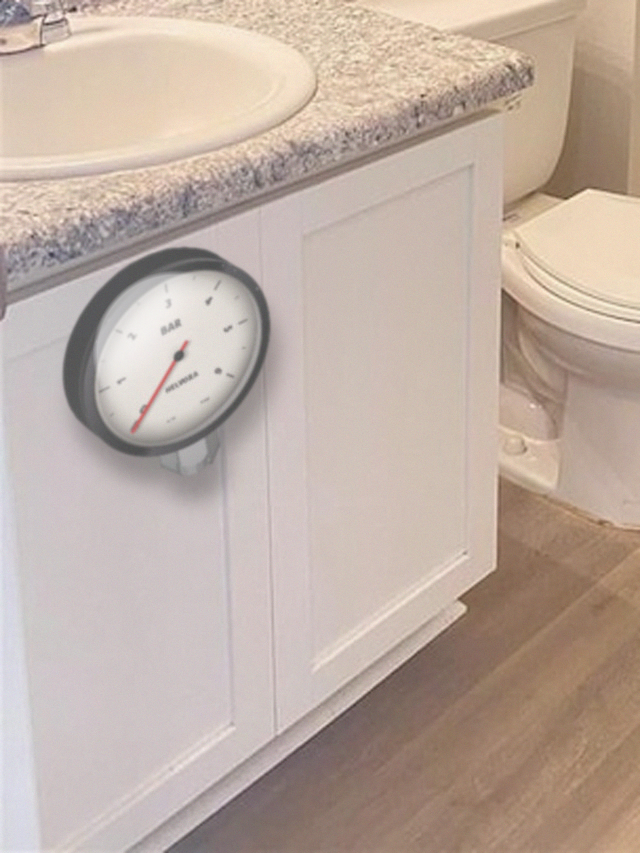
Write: 0 bar
